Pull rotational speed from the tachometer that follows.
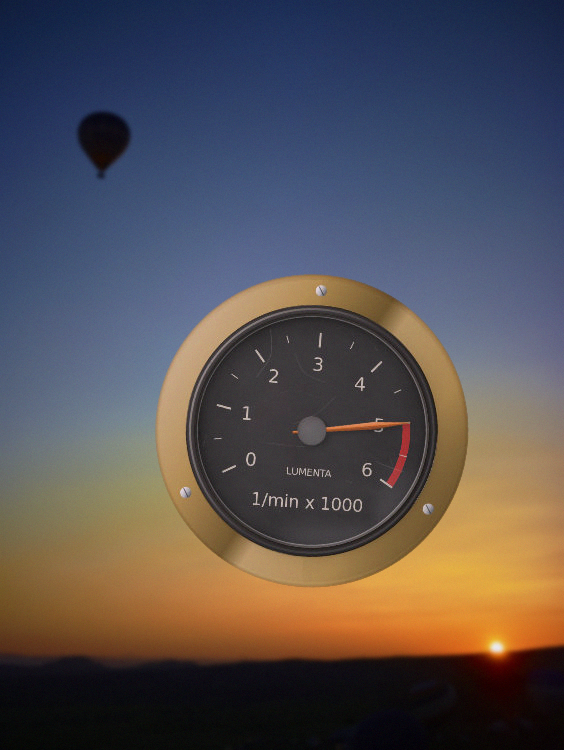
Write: 5000 rpm
